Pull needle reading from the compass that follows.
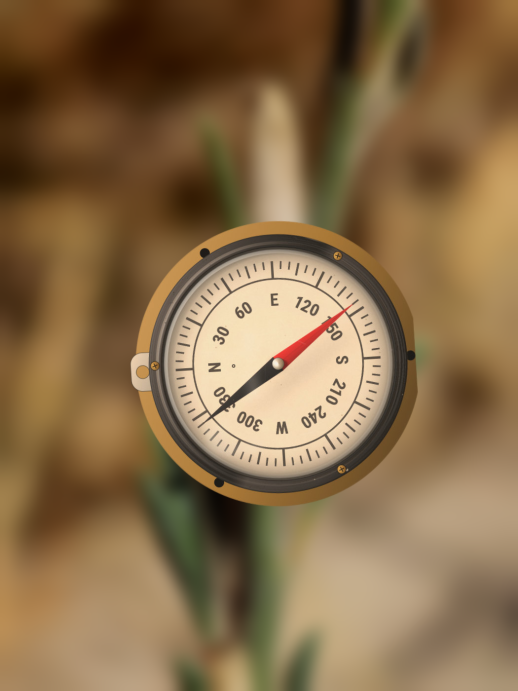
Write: 145 °
